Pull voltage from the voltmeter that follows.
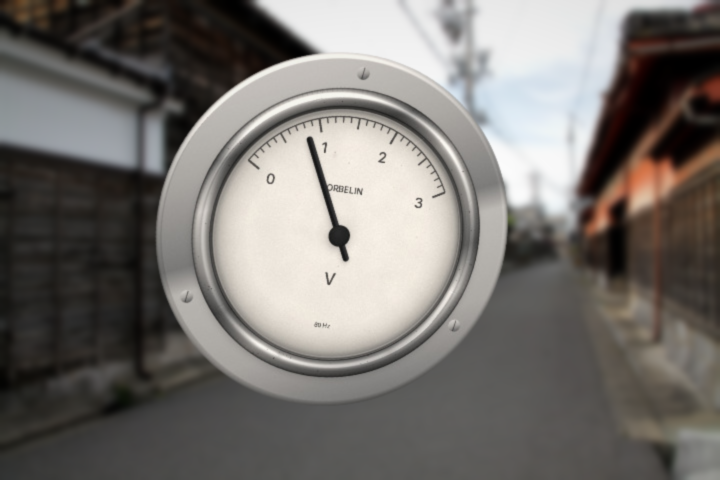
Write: 0.8 V
